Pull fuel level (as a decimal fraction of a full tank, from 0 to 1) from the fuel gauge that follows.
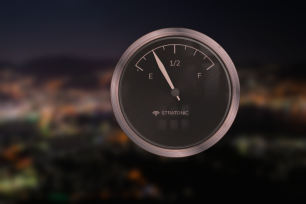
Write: 0.25
